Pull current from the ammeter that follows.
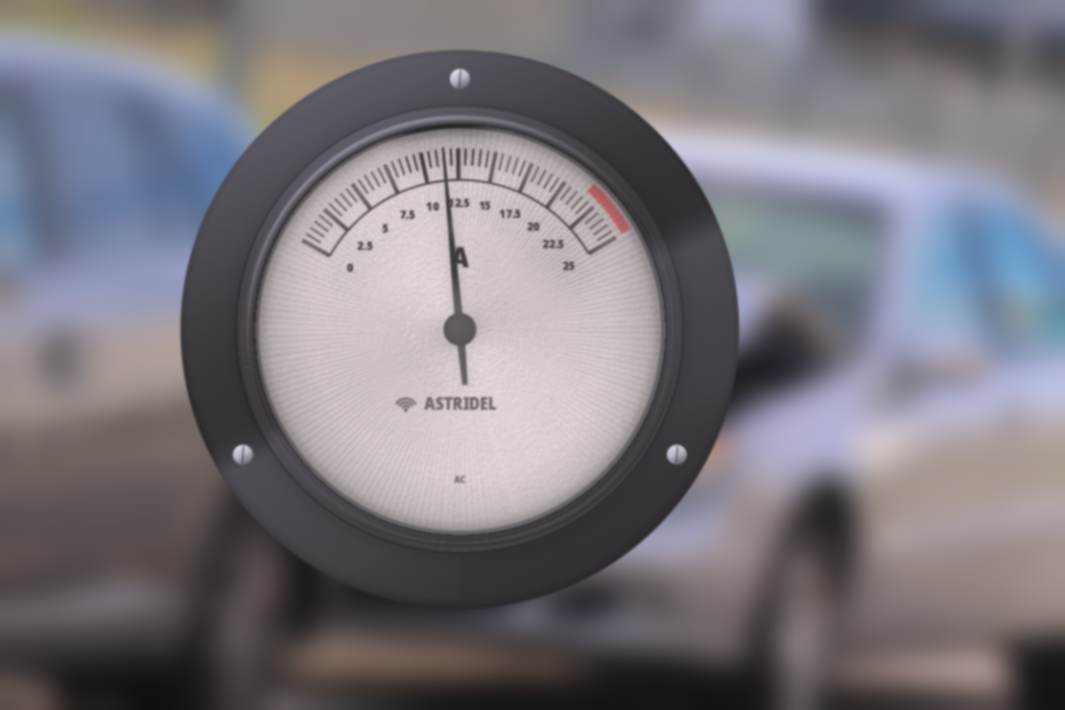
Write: 11.5 A
